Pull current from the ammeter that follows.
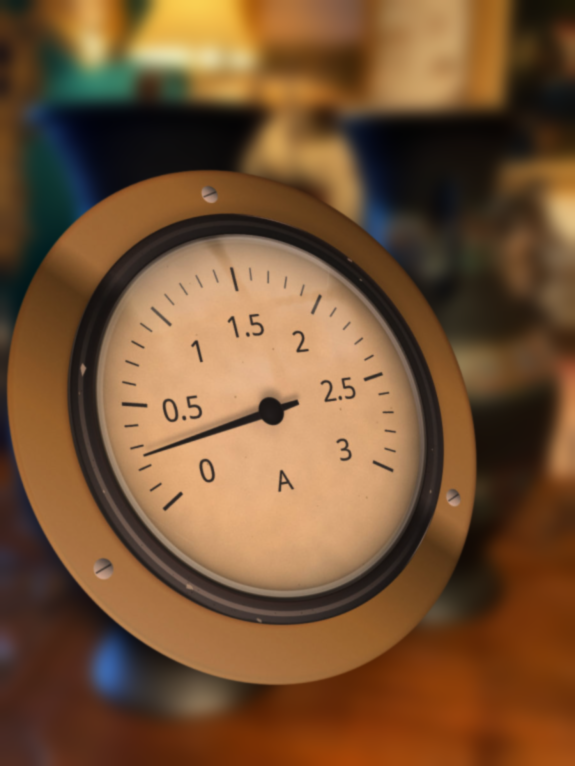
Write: 0.25 A
